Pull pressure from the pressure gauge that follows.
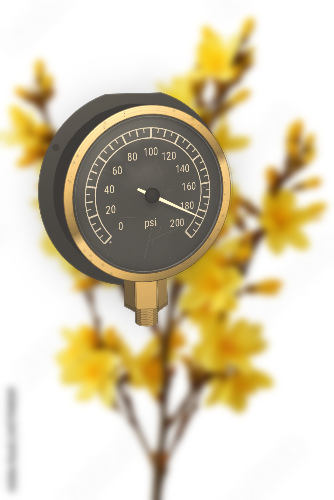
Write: 185 psi
